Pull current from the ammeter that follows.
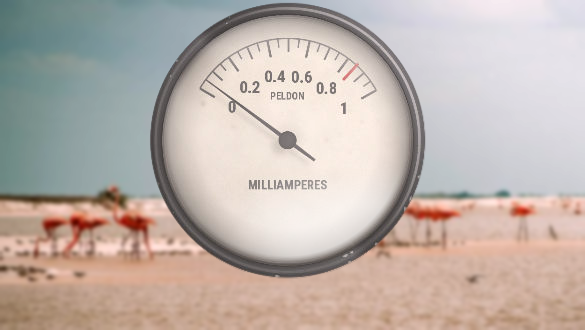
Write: 0.05 mA
